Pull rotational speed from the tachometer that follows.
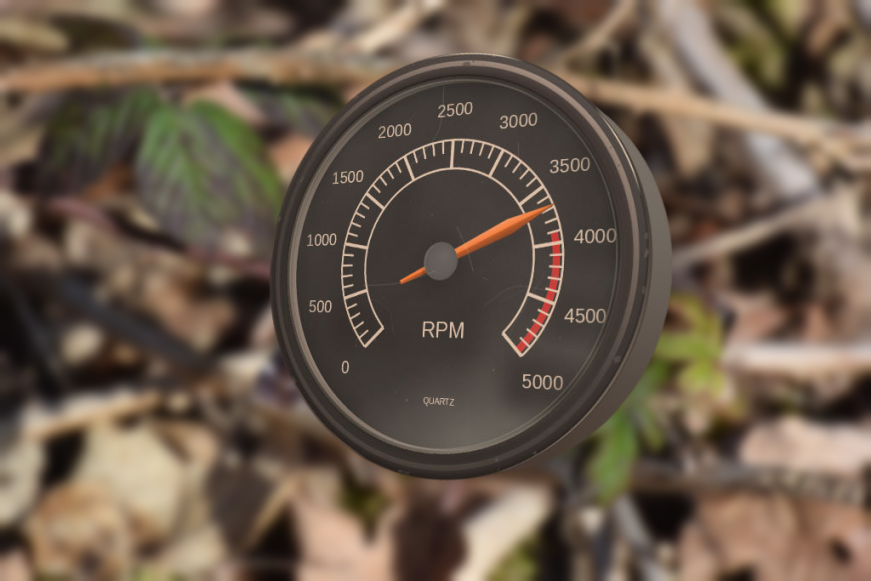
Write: 3700 rpm
